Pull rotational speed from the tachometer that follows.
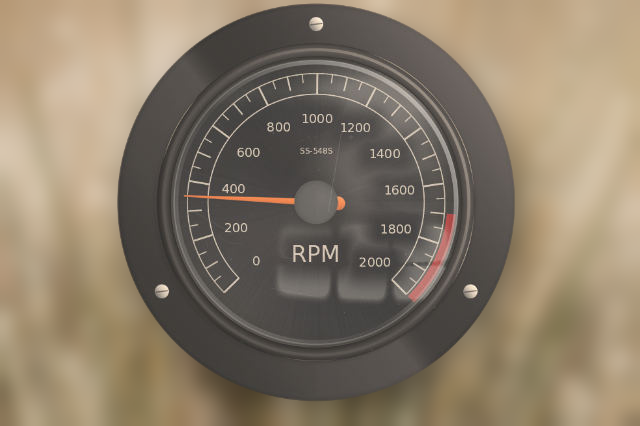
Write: 350 rpm
